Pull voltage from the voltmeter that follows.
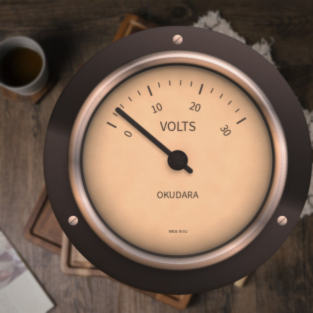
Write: 3 V
